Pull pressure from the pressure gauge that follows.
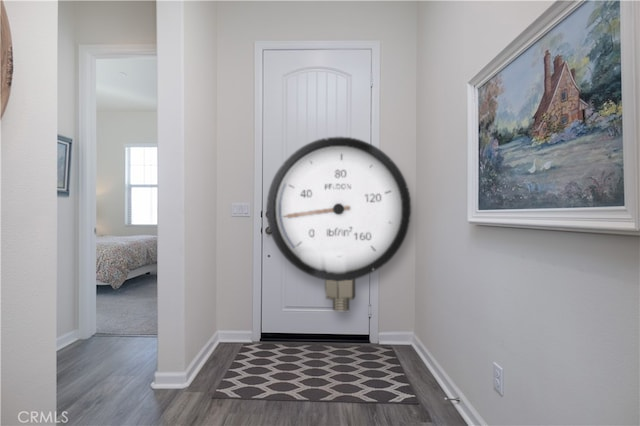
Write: 20 psi
